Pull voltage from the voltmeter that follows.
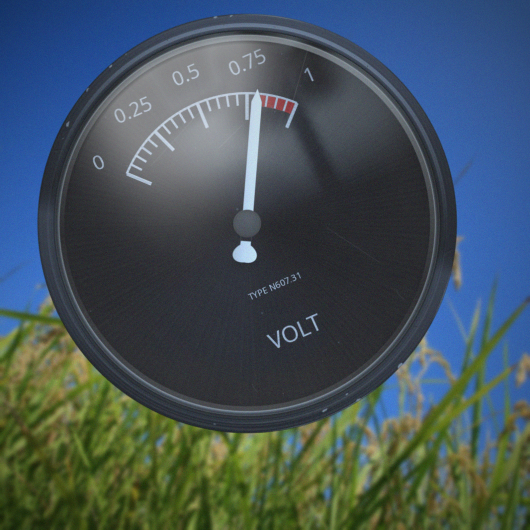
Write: 0.8 V
